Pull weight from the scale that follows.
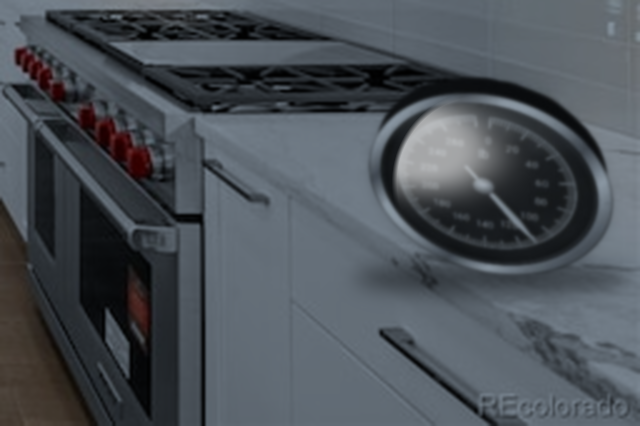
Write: 110 lb
